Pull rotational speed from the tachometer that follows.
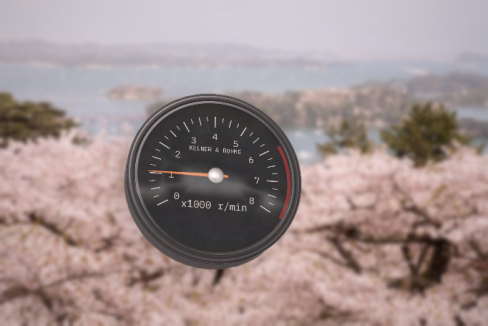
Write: 1000 rpm
